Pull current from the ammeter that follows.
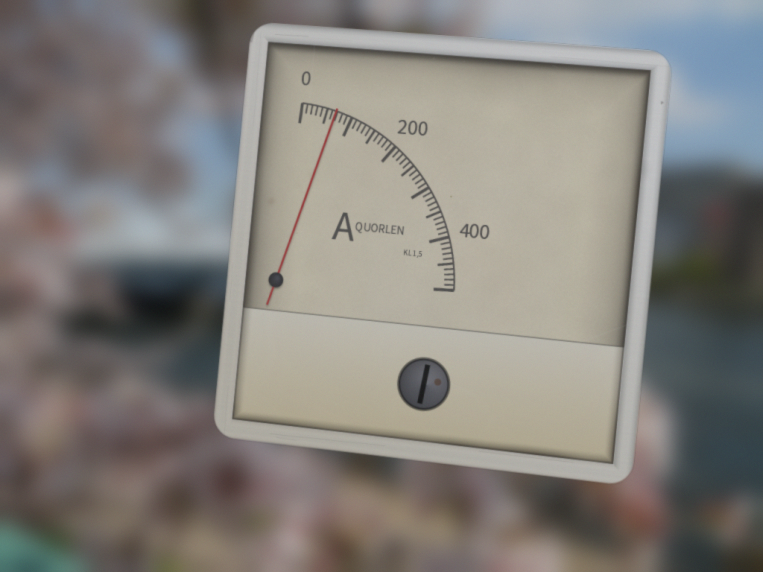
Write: 70 A
